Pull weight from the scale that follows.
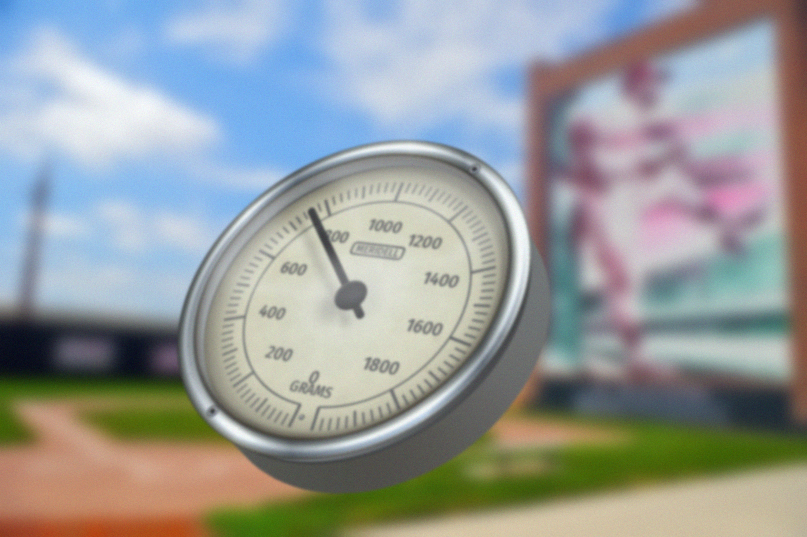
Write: 760 g
